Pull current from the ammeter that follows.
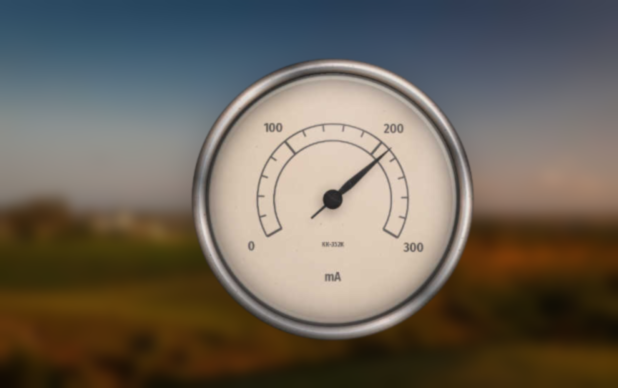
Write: 210 mA
